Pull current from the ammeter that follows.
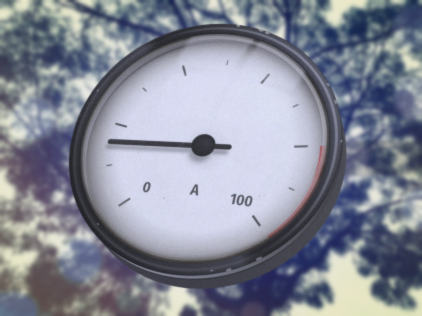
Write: 15 A
